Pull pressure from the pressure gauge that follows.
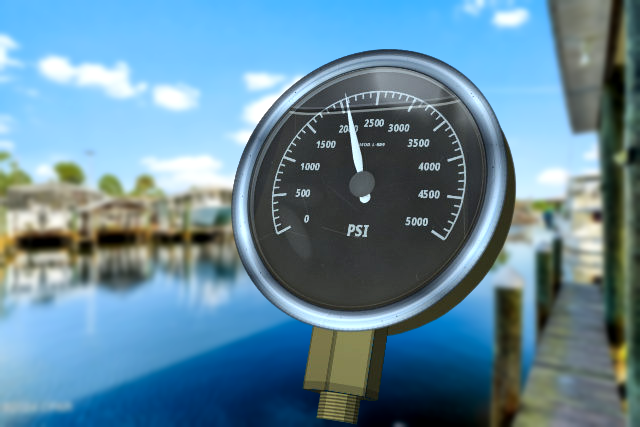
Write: 2100 psi
